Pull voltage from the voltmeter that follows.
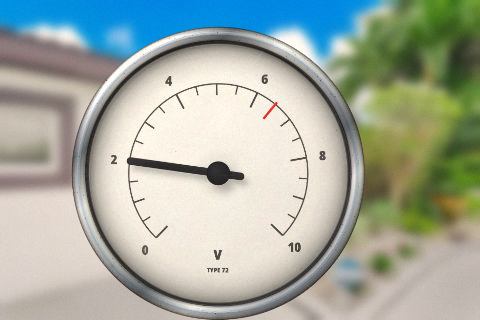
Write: 2 V
